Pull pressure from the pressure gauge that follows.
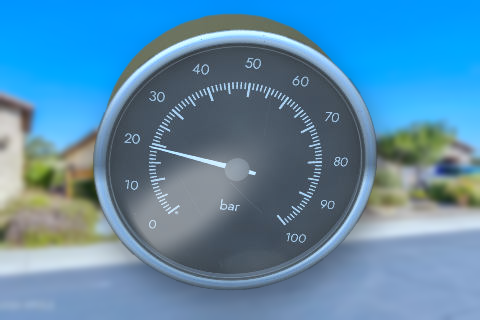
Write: 20 bar
